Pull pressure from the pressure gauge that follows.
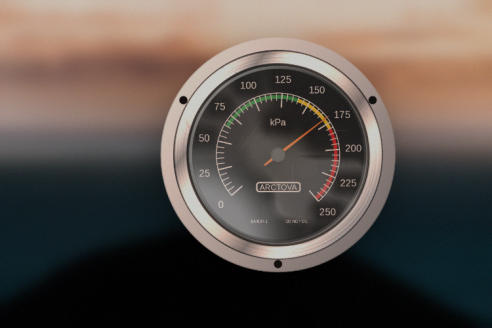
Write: 170 kPa
